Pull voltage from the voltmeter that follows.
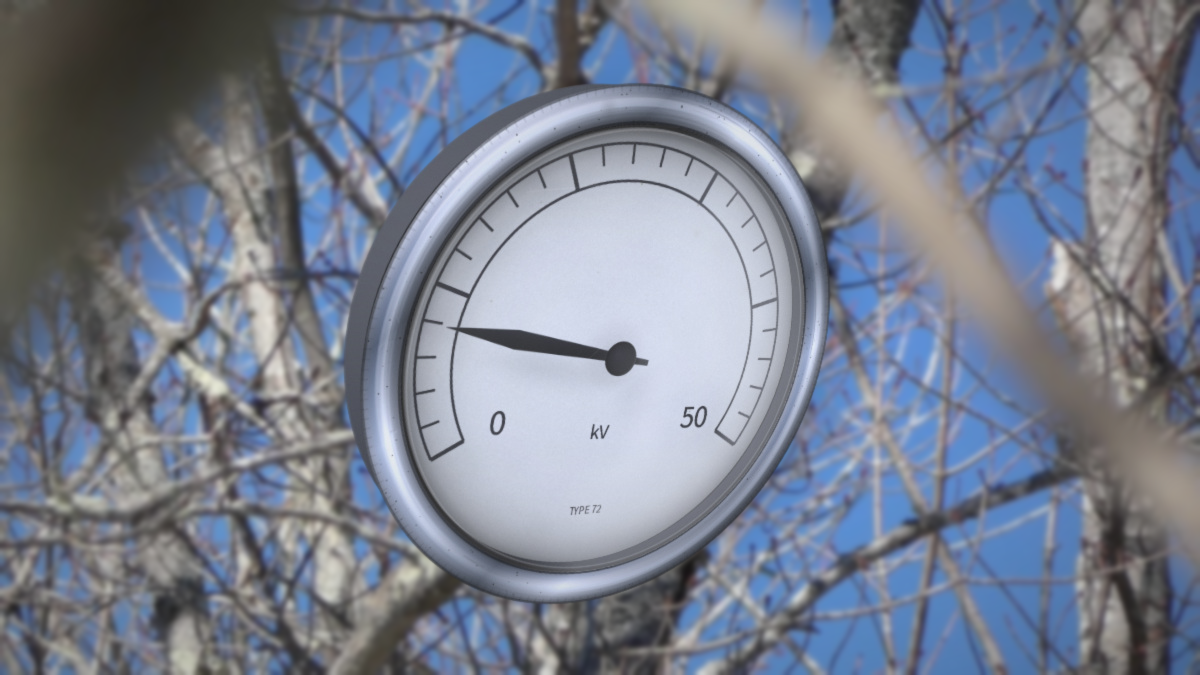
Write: 8 kV
